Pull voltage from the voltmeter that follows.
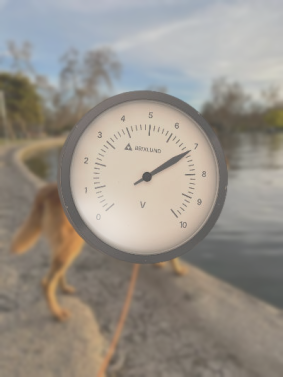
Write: 7 V
